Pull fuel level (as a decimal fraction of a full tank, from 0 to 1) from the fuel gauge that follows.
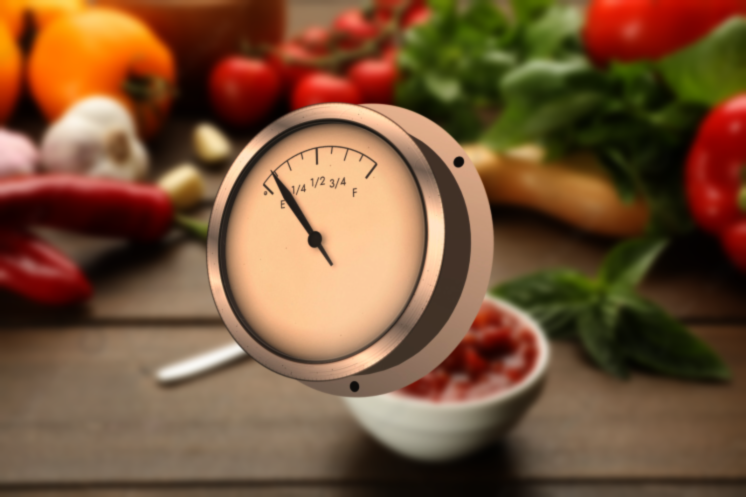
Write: 0.125
